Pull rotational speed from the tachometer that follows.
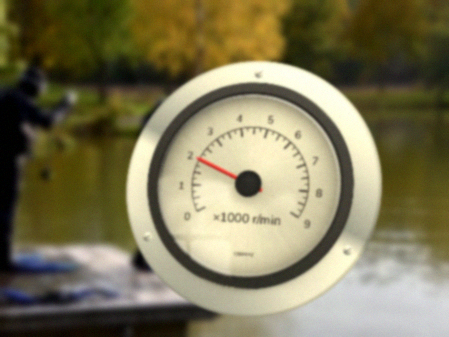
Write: 2000 rpm
